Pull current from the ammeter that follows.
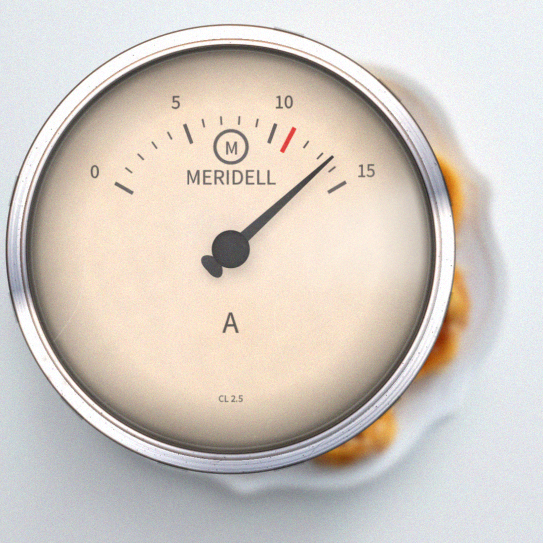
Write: 13.5 A
